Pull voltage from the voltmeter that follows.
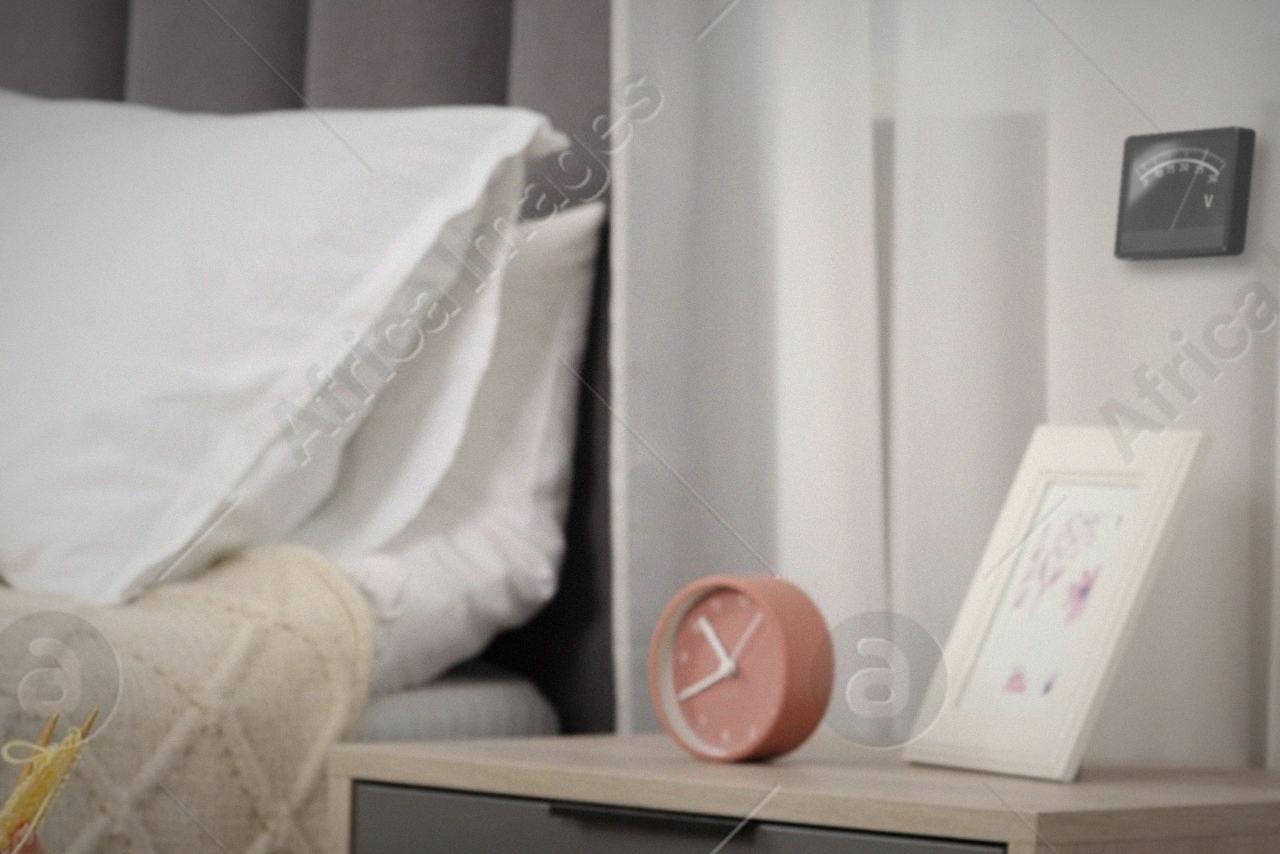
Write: 25 V
